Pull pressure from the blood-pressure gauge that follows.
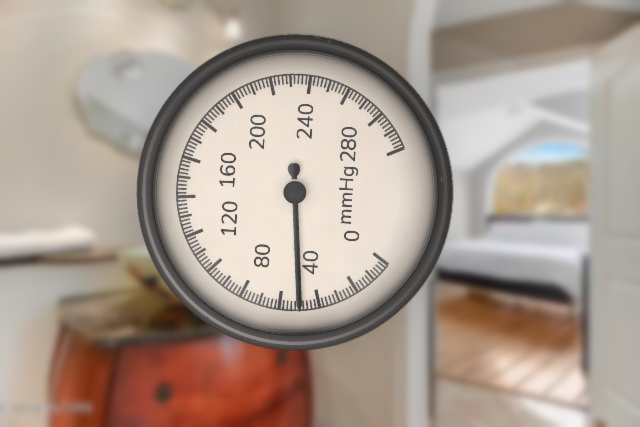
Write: 50 mmHg
